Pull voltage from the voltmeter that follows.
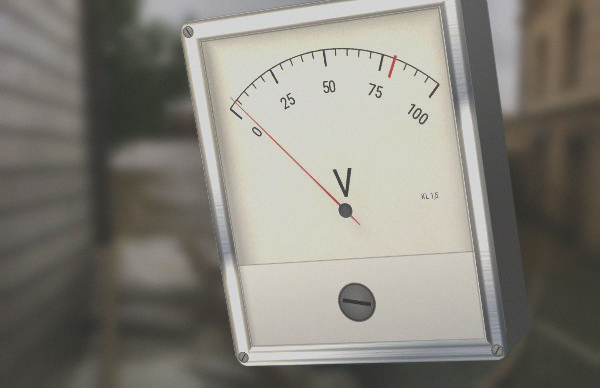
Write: 5 V
